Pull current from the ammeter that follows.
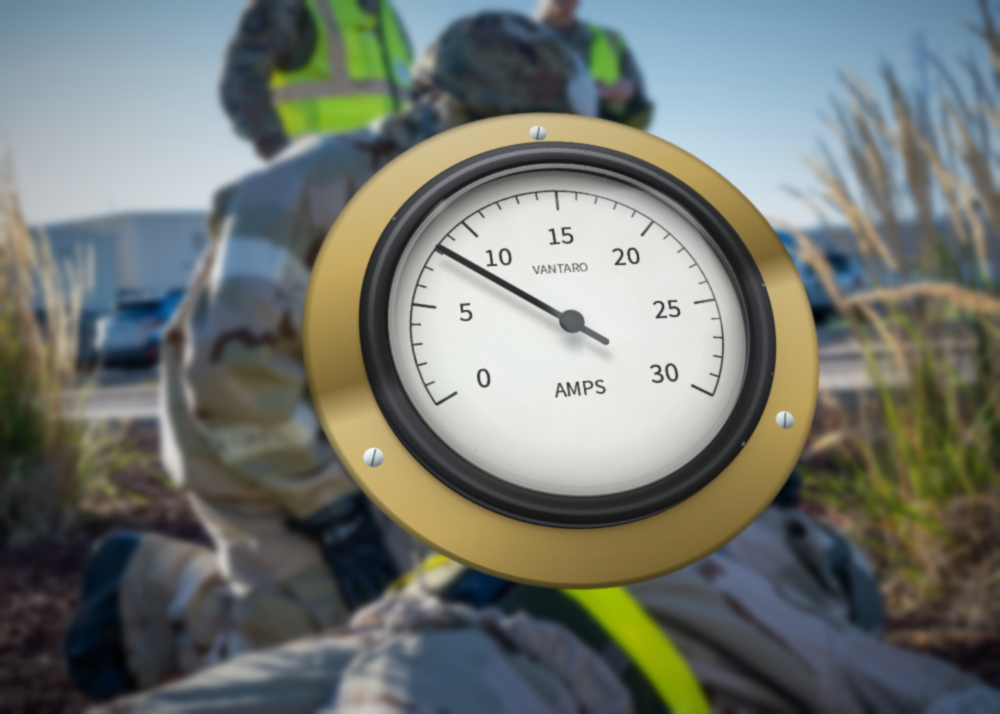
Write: 8 A
